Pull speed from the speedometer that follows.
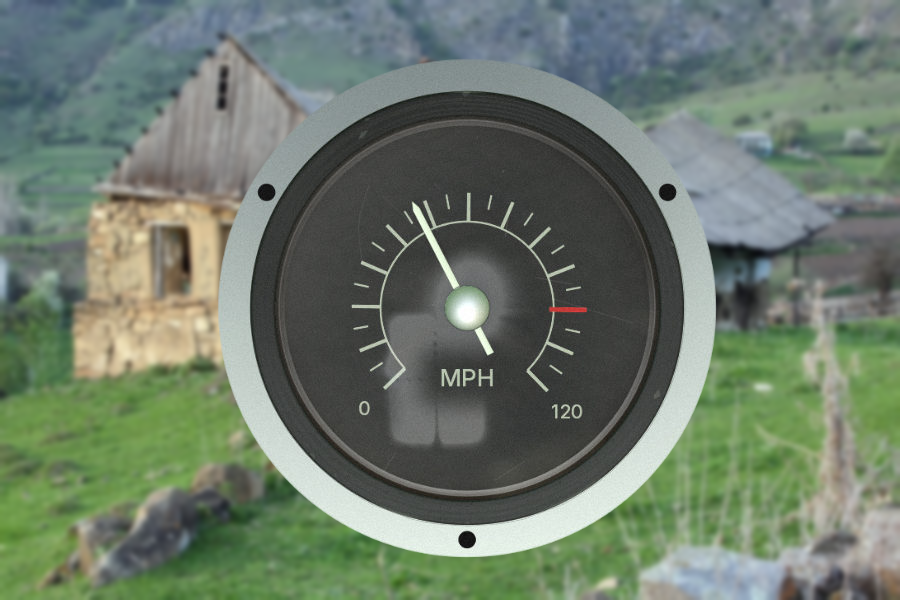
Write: 47.5 mph
